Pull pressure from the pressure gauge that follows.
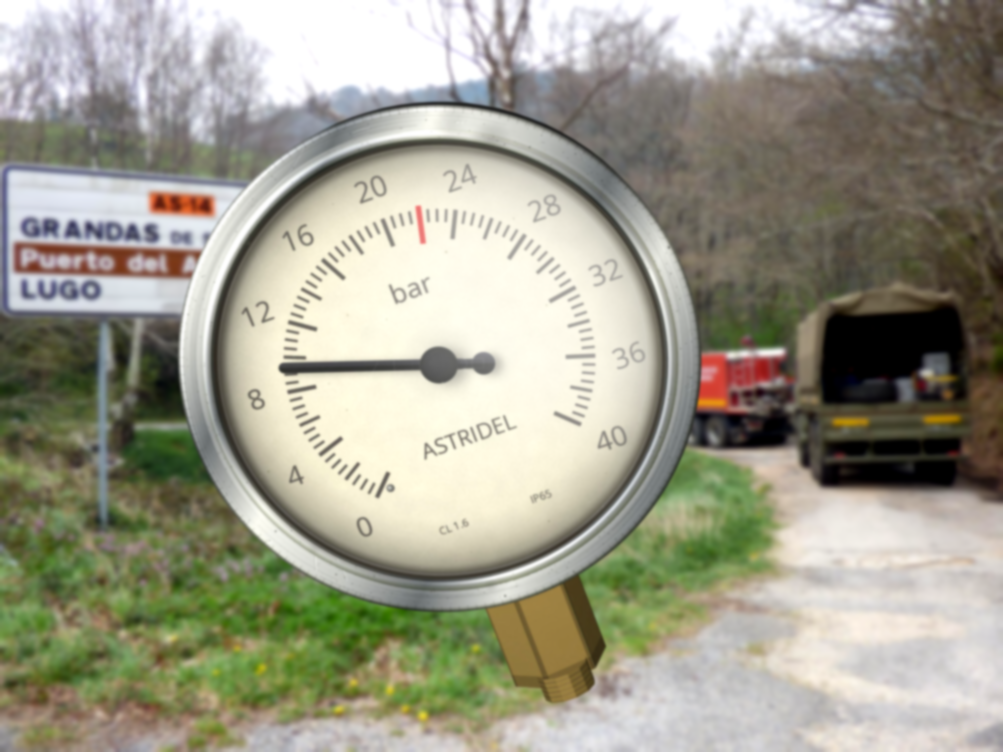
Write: 9.5 bar
